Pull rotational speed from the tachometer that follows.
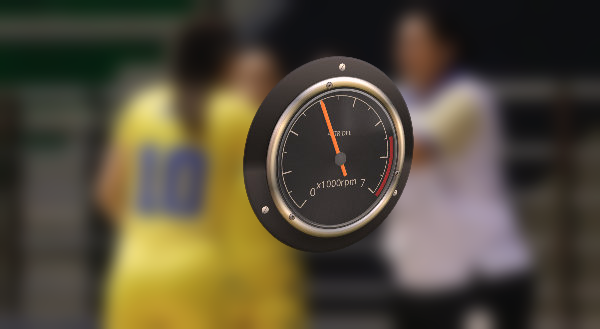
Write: 3000 rpm
